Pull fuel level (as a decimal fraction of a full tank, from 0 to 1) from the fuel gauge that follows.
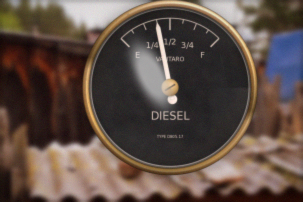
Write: 0.375
